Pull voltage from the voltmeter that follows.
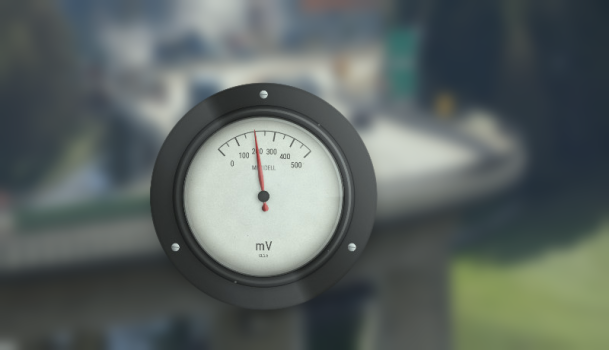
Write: 200 mV
